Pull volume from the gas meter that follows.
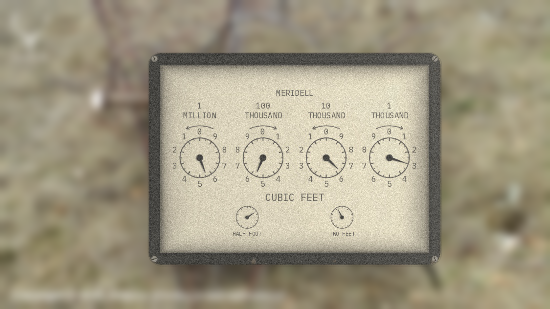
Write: 556300 ft³
